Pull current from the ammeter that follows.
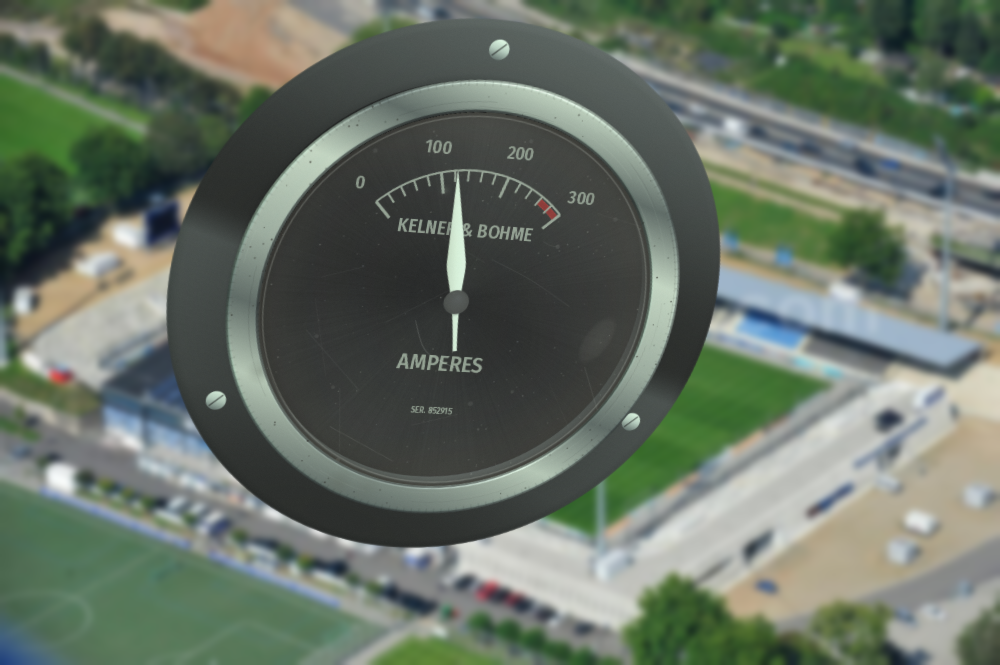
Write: 120 A
